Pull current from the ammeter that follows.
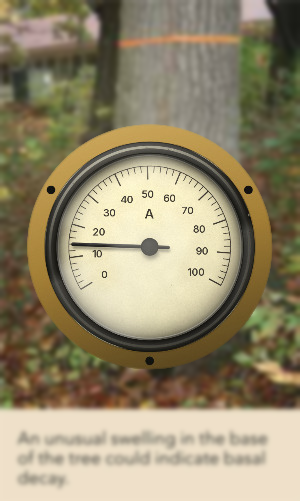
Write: 14 A
